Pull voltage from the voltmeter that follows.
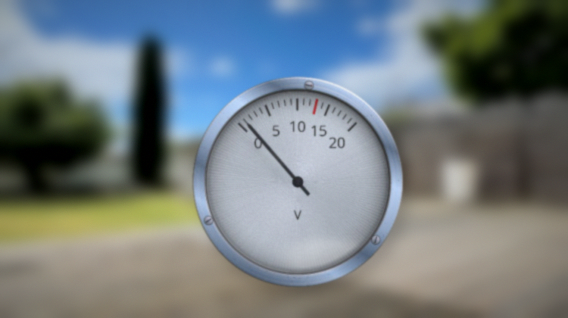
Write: 1 V
